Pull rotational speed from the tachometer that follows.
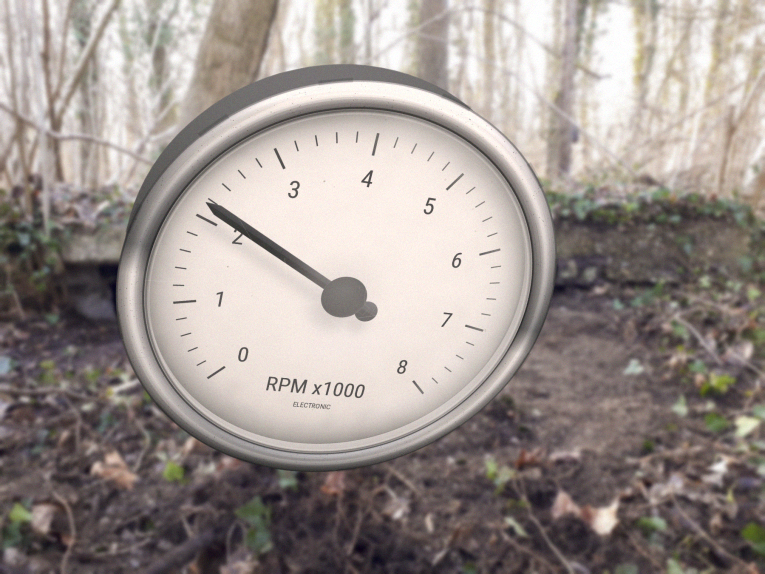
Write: 2200 rpm
